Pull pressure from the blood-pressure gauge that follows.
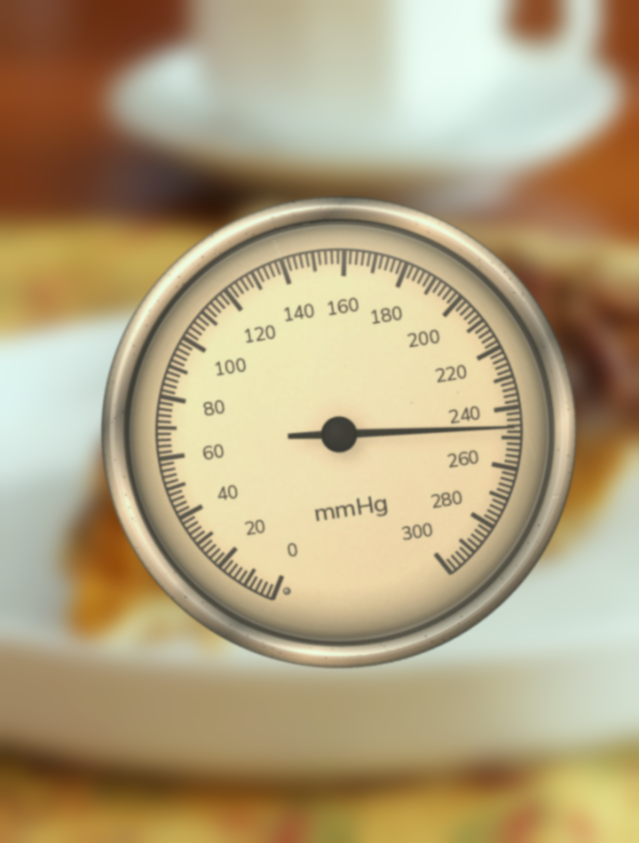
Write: 246 mmHg
